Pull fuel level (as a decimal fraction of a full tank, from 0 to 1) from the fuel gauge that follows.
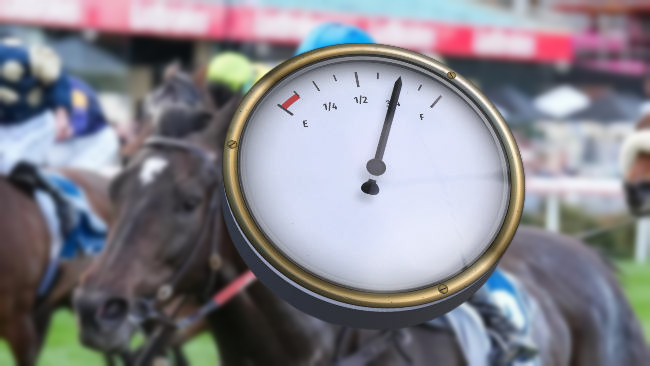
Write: 0.75
